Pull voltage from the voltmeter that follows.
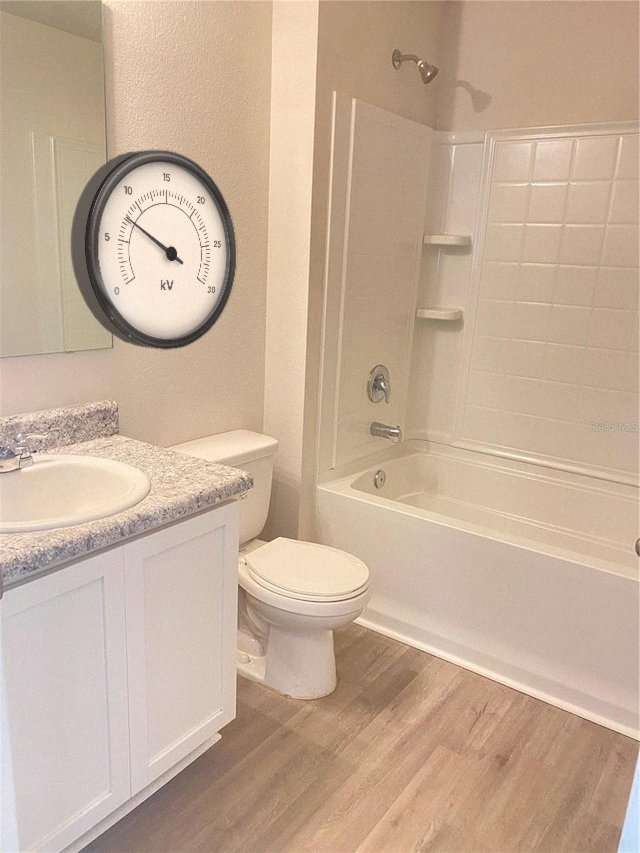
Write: 7.5 kV
